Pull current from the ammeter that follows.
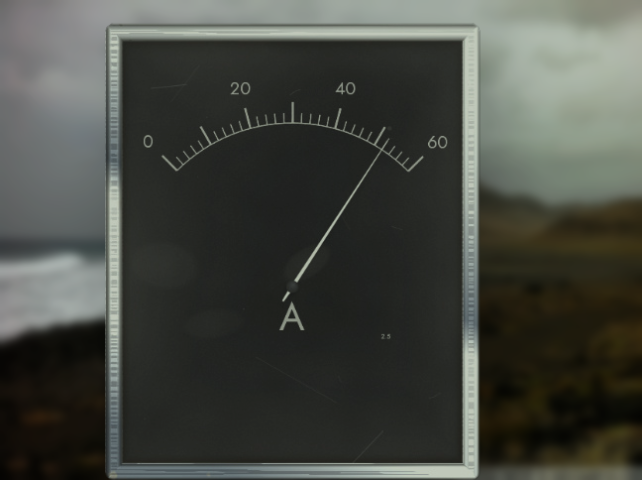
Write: 52 A
